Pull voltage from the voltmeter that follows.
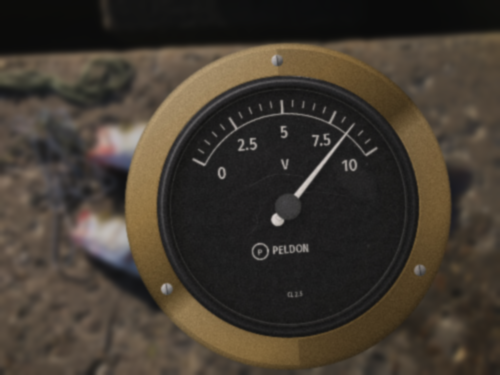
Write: 8.5 V
